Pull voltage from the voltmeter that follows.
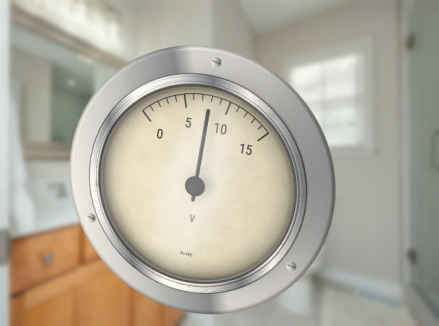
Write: 8 V
